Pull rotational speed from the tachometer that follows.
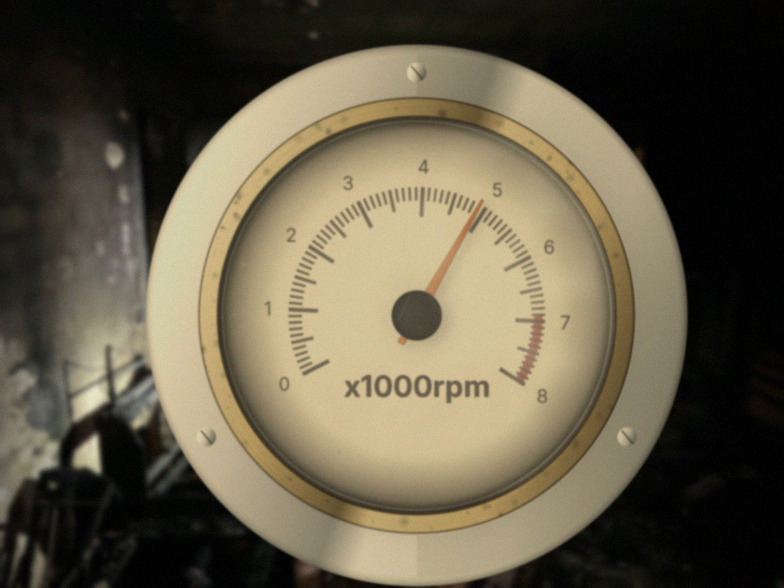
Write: 4900 rpm
